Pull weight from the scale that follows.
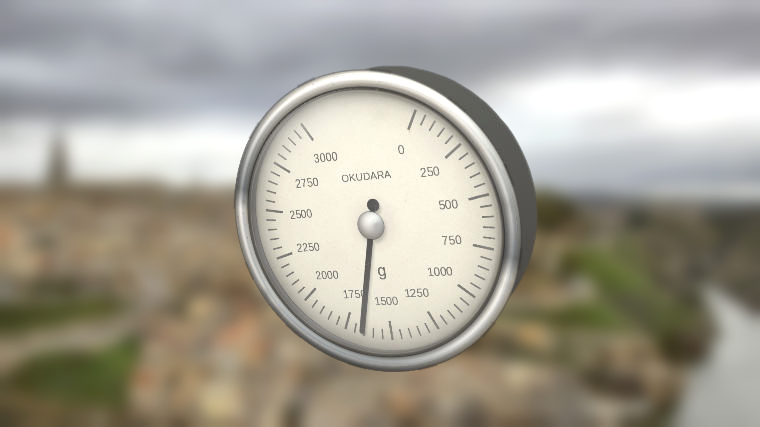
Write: 1650 g
